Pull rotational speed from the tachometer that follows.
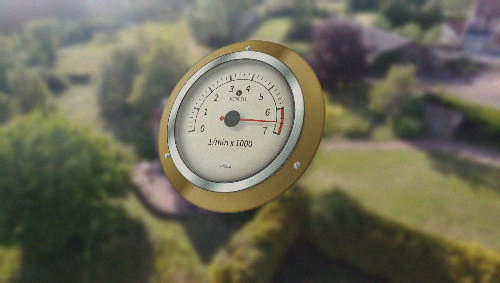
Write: 6600 rpm
